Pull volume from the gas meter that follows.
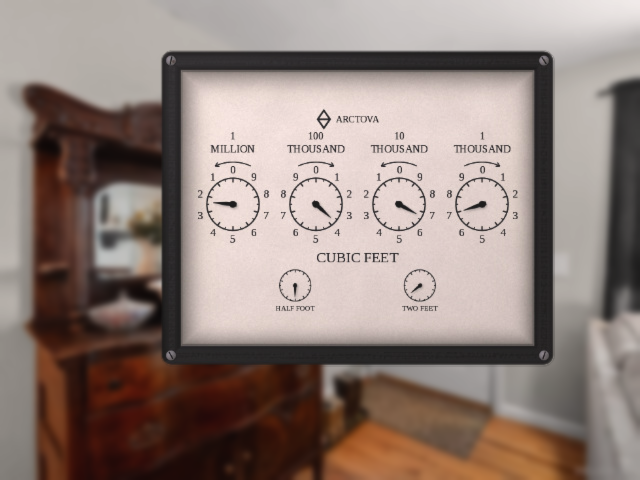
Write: 236700 ft³
